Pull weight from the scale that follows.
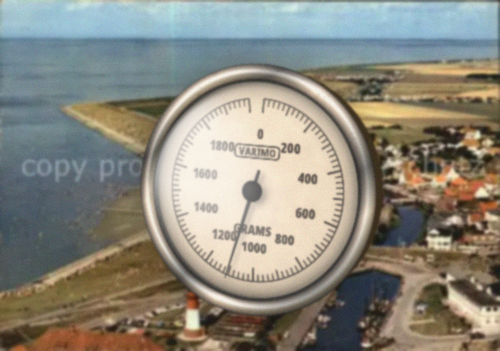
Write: 1100 g
